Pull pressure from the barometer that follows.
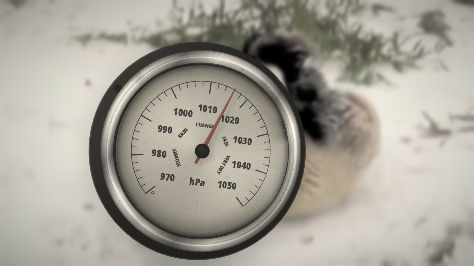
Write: 1016 hPa
